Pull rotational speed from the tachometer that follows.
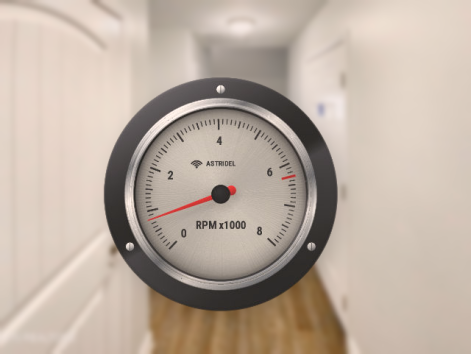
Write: 800 rpm
